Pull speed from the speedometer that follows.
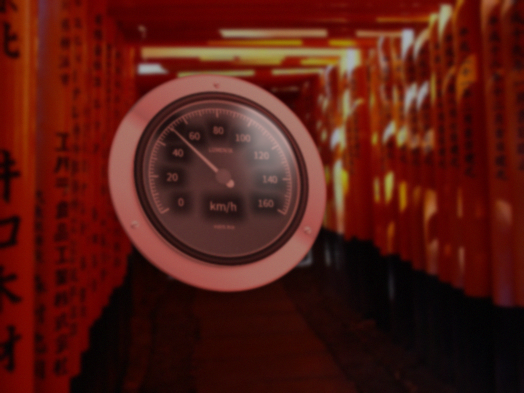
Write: 50 km/h
